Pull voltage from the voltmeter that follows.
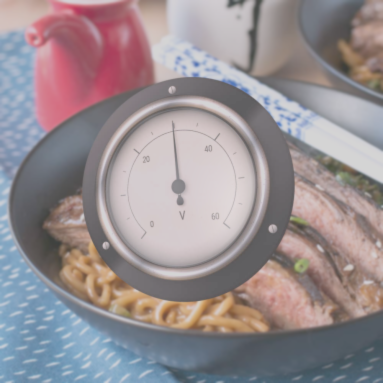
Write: 30 V
